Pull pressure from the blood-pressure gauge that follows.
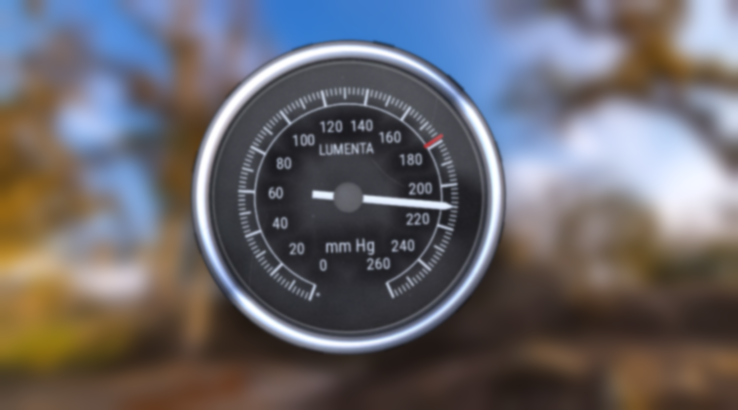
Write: 210 mmHg
